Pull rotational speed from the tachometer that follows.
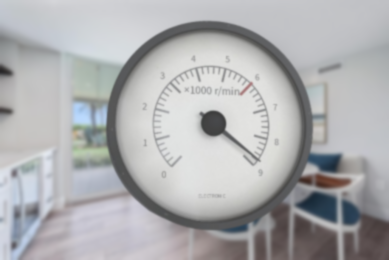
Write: 8800 rpm
